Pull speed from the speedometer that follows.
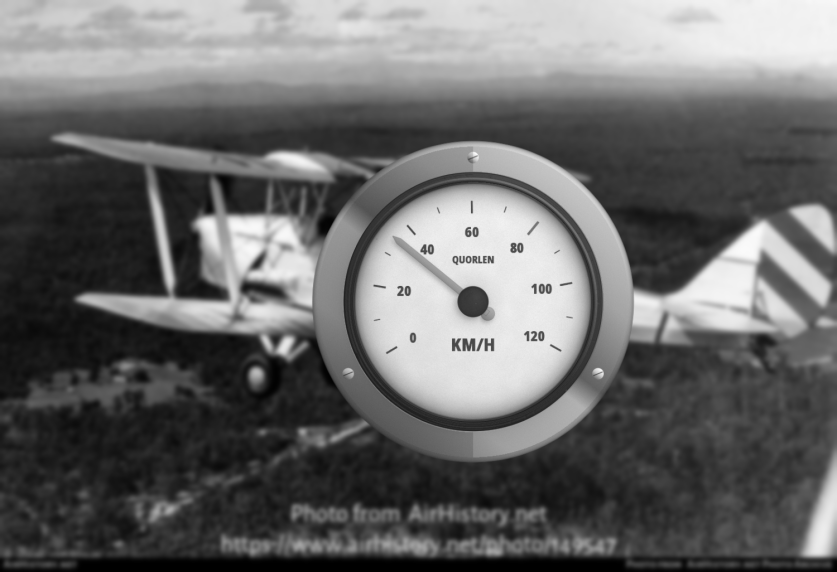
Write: 35 km/h
